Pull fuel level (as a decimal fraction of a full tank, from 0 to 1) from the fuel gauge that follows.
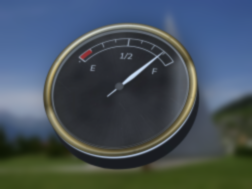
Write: 0.875
